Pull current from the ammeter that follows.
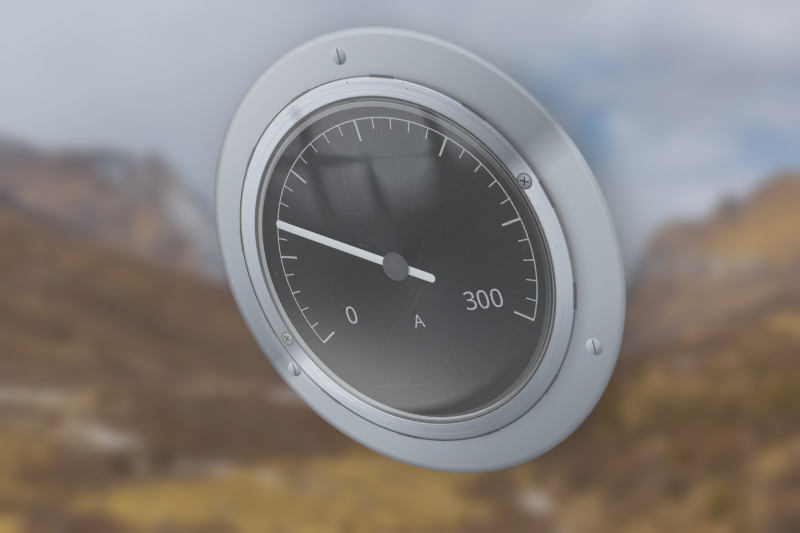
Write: 70 A
